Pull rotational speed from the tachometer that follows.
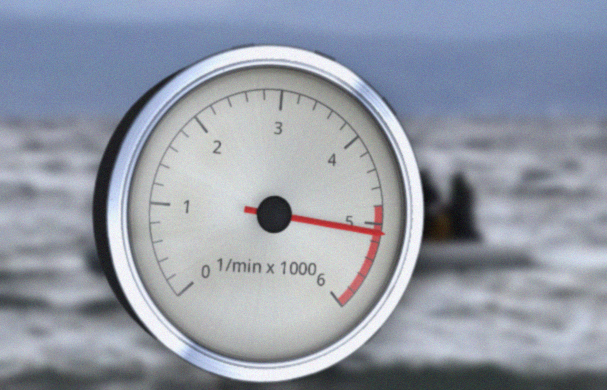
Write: 5100 rpm
